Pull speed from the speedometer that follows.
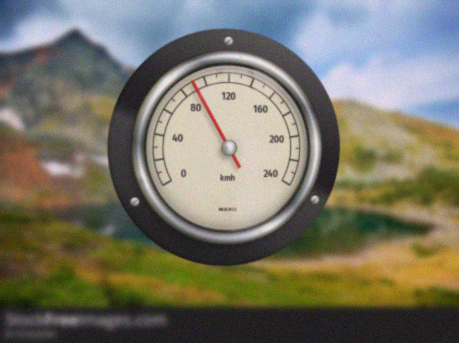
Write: 90 km/h
